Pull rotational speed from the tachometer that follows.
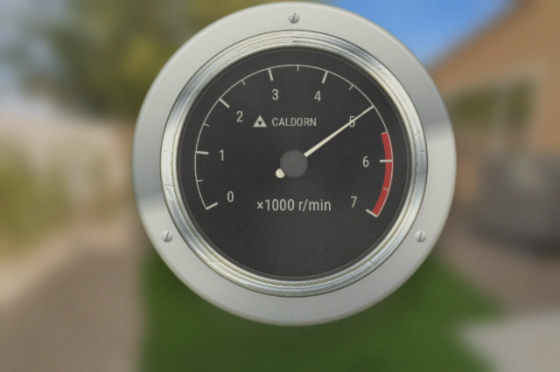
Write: 5000 rpm
